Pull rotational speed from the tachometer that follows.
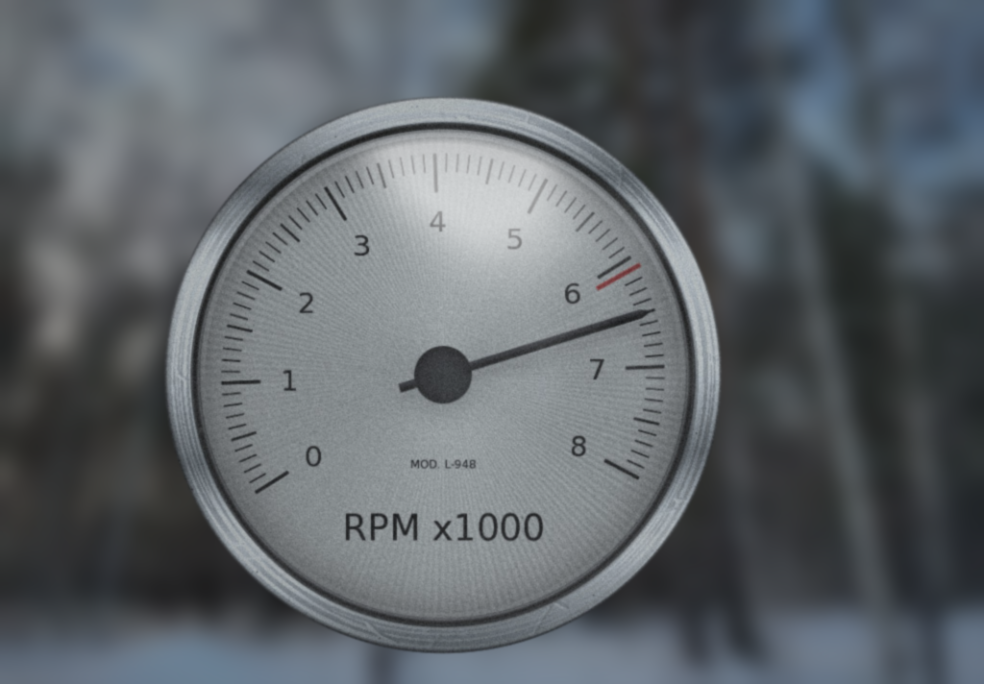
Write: 6500 rpm
